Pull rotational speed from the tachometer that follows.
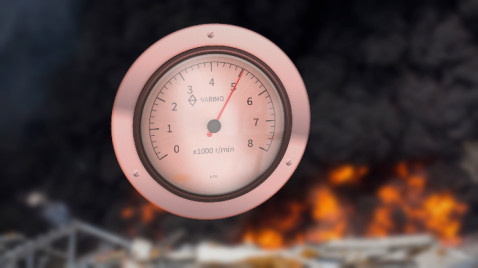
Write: 5000 rpm
